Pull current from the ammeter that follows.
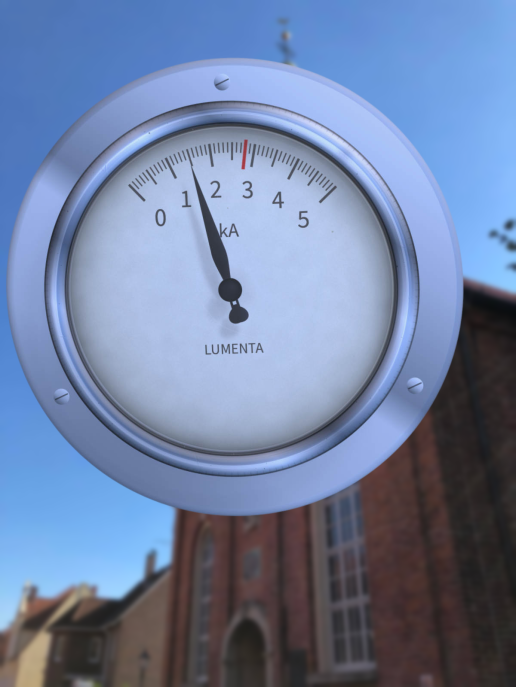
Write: 1.5 kA
